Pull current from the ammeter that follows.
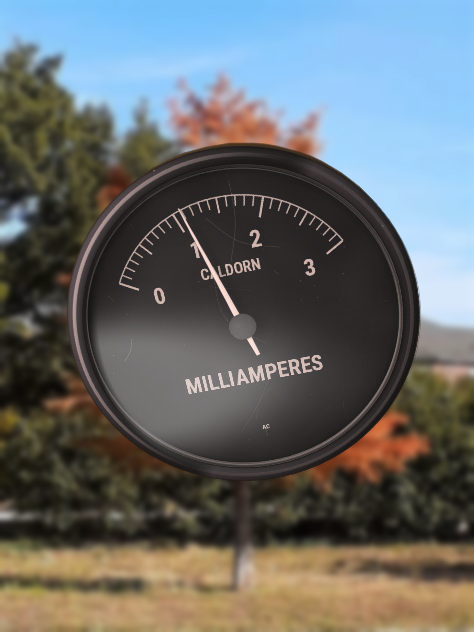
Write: 1.1 mA
